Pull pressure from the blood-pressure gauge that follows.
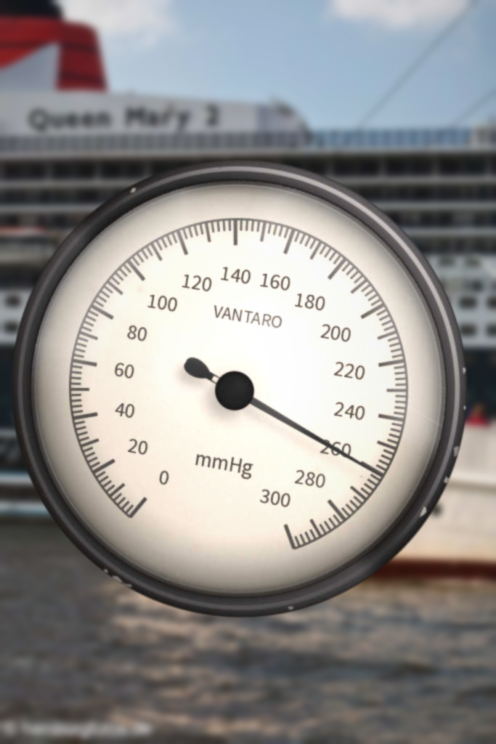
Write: 260 mmHg
